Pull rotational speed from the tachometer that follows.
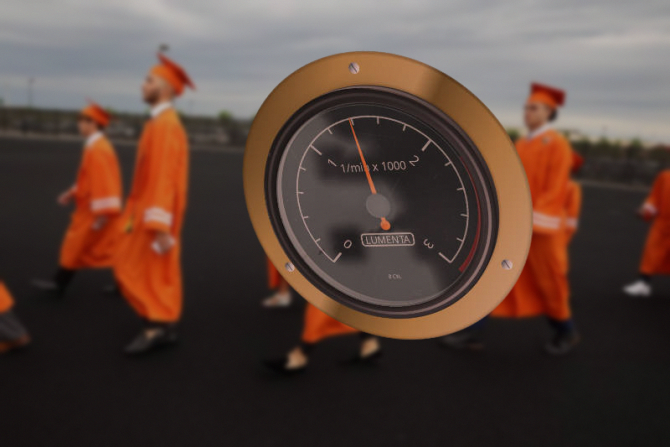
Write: 1400 rpm
